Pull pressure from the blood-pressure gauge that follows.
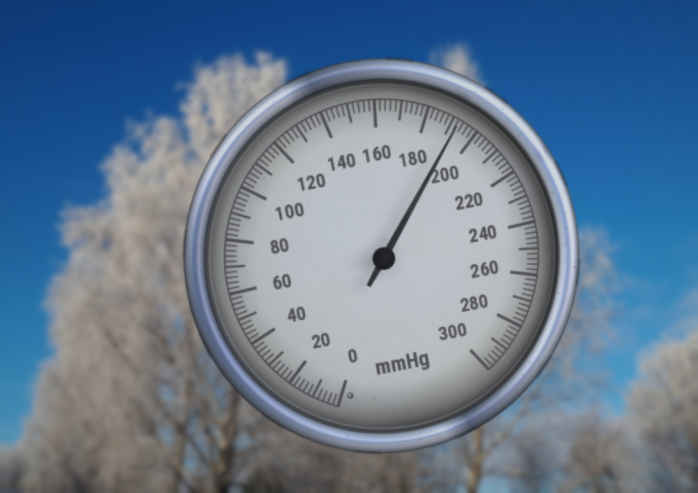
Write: 192 mmHg
